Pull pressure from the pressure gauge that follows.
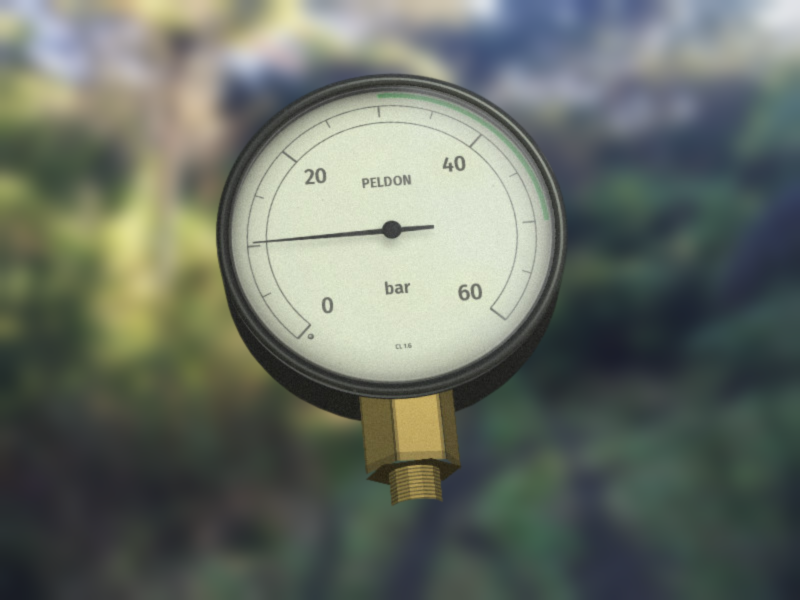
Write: 10 bar
